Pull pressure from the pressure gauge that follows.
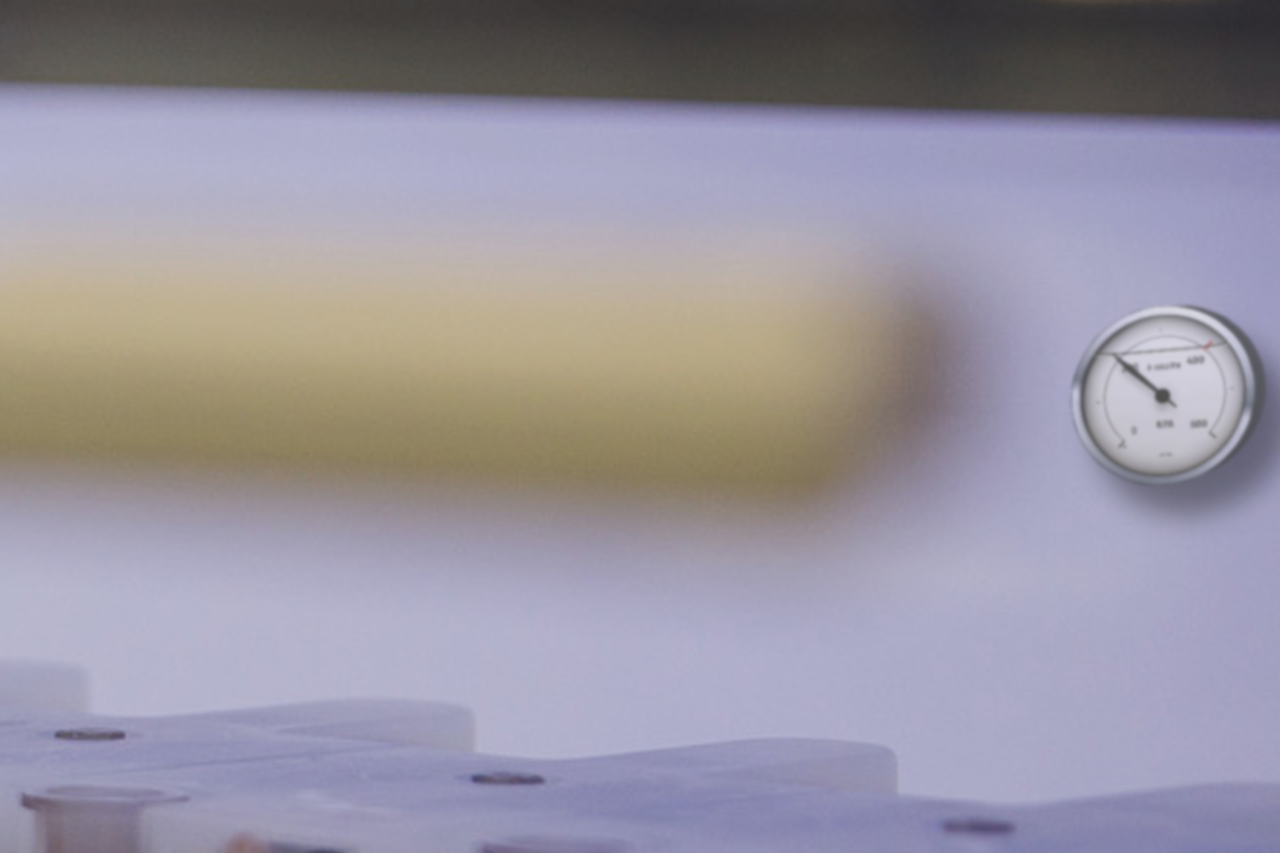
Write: 200 kPa
